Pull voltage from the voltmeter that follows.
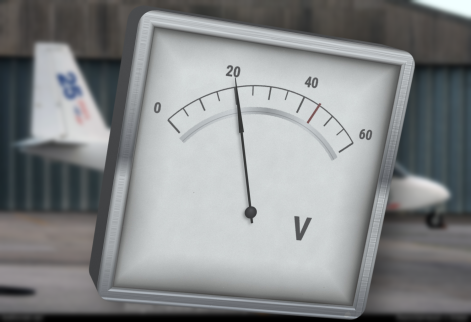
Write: 20 V
